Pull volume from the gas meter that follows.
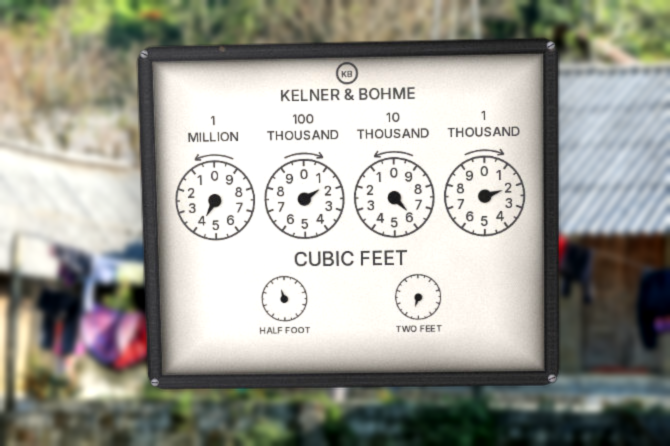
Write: 416200 ft³
